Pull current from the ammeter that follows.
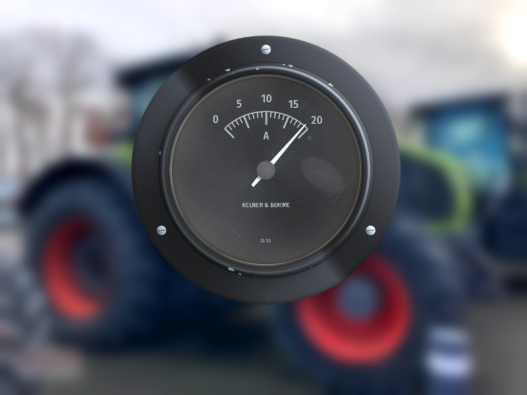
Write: 19 A
